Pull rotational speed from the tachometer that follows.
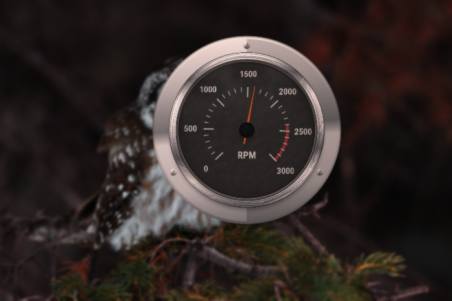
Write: 1600 rpm
